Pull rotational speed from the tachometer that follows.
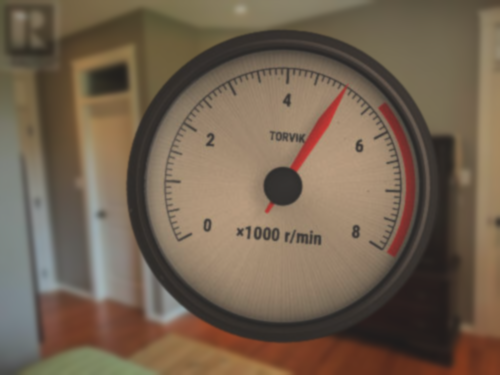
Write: 5000 rpm
